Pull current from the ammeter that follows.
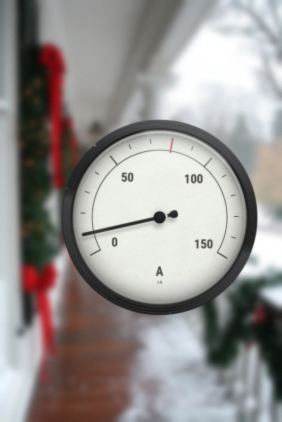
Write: 10 A
